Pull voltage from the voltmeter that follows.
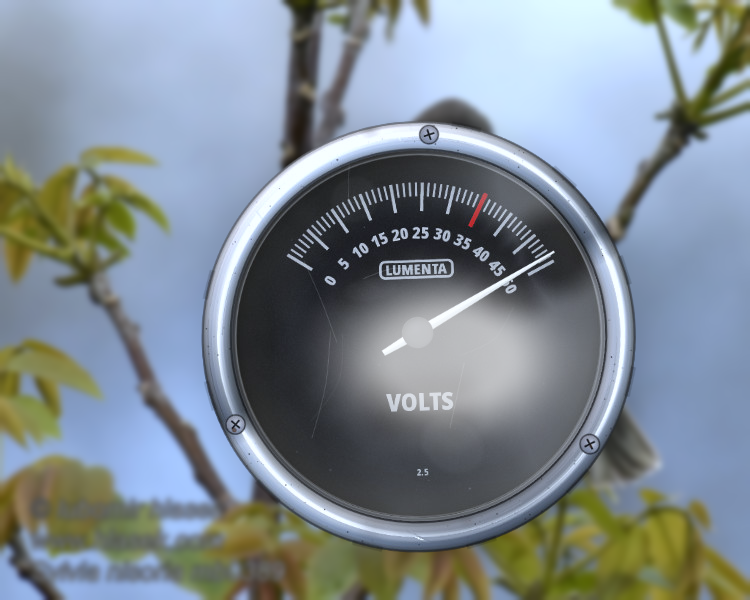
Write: 49 V
